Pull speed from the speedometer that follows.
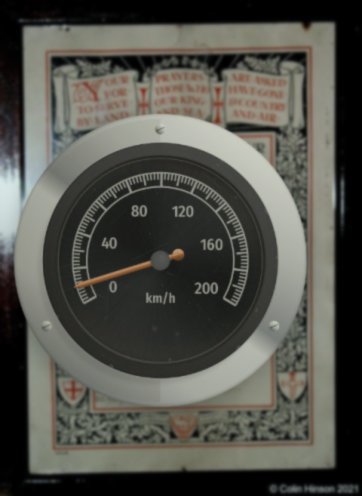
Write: 10 km/h
